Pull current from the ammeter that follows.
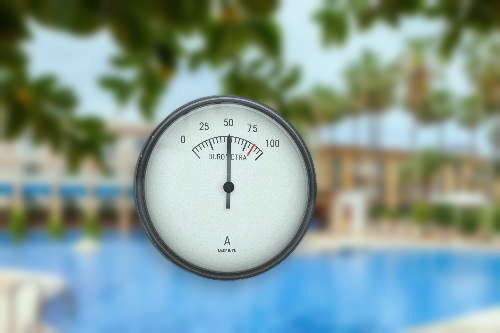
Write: 50 A
